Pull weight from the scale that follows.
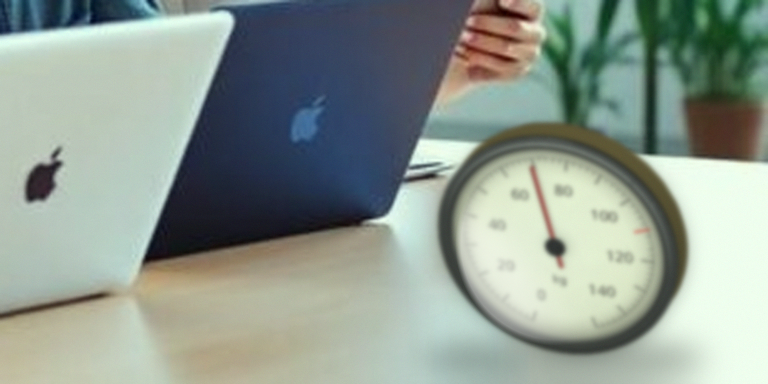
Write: 70 kg
